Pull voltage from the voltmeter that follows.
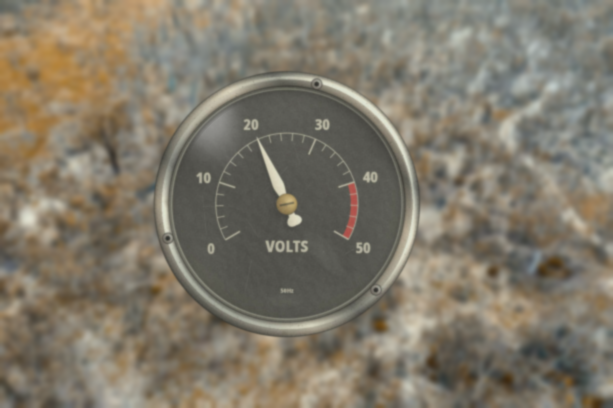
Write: 20 V
